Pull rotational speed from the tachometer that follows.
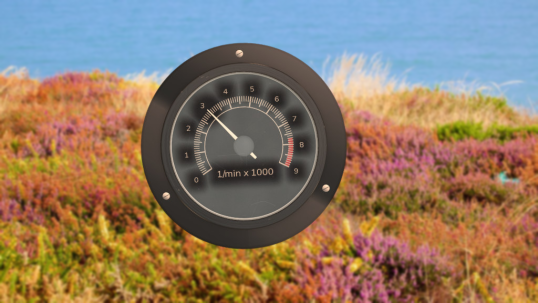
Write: 3000 rpm
